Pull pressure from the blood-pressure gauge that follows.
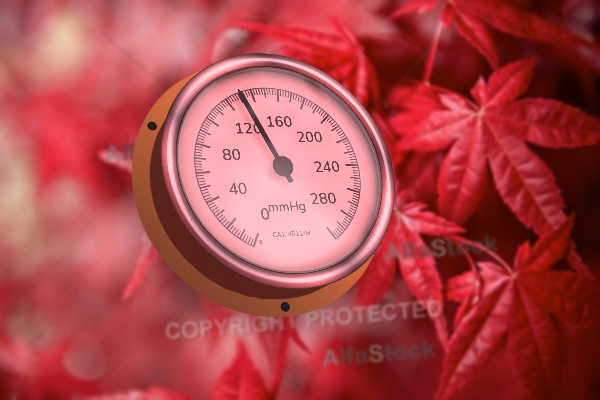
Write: 130 mmHg
